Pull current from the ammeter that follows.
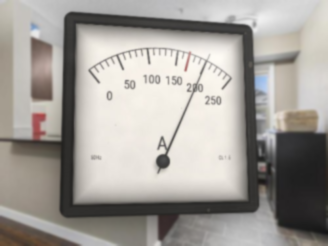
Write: 200 A
